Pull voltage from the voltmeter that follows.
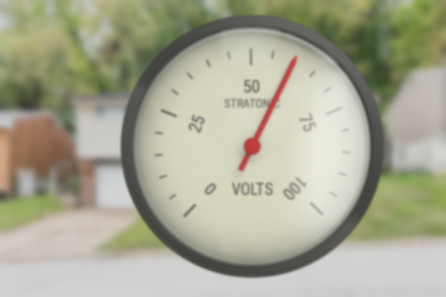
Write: 60 V
